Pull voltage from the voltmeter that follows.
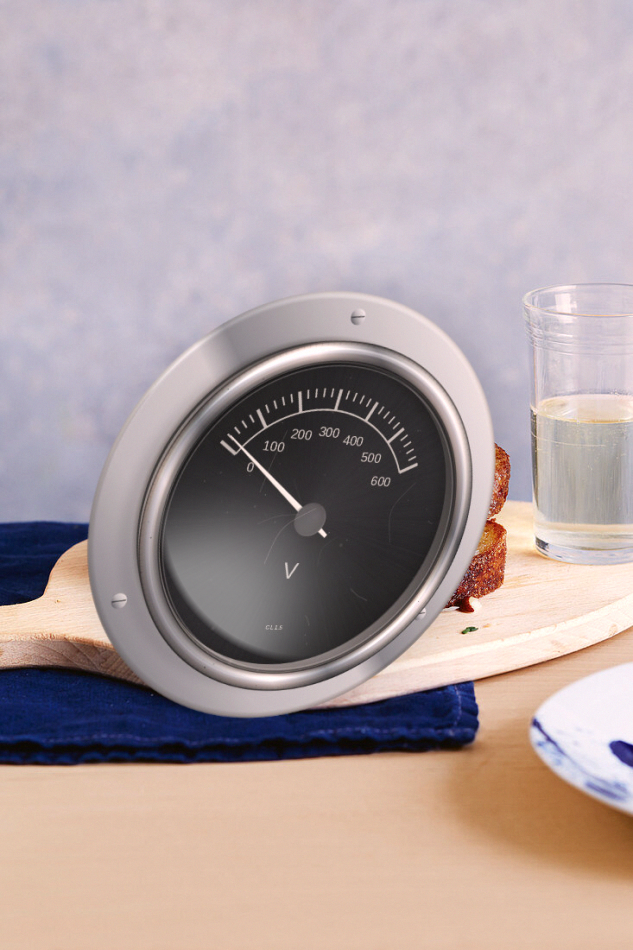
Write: 20 V
